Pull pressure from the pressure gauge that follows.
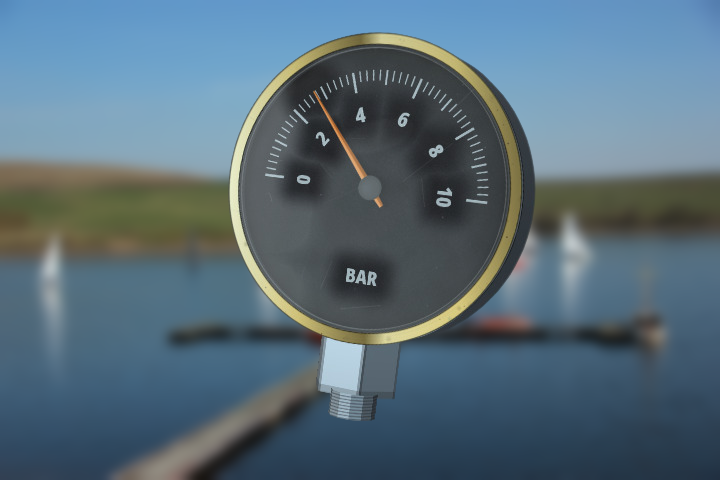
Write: 2.8 bar
